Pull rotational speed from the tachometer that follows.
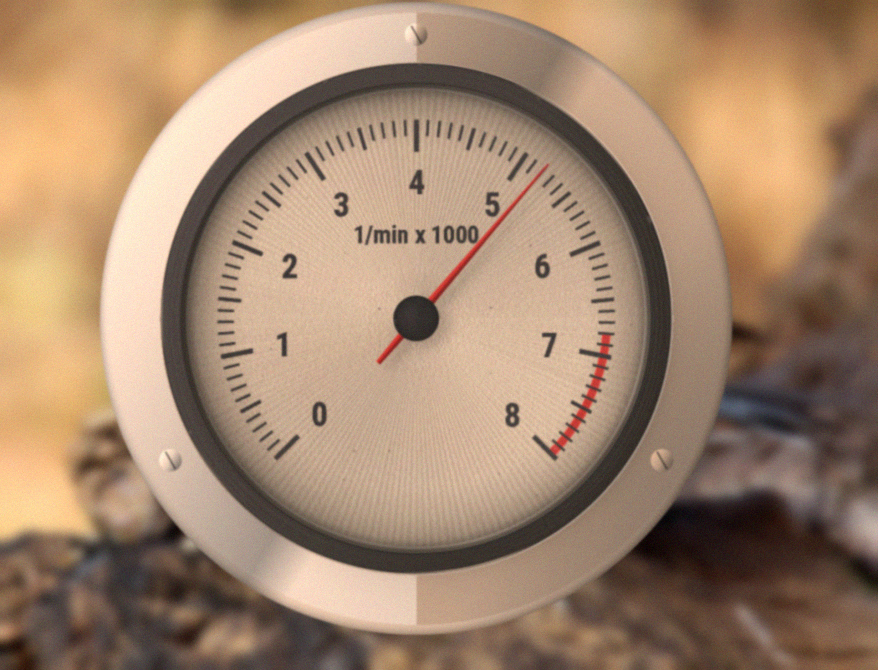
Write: 5200 rpm
